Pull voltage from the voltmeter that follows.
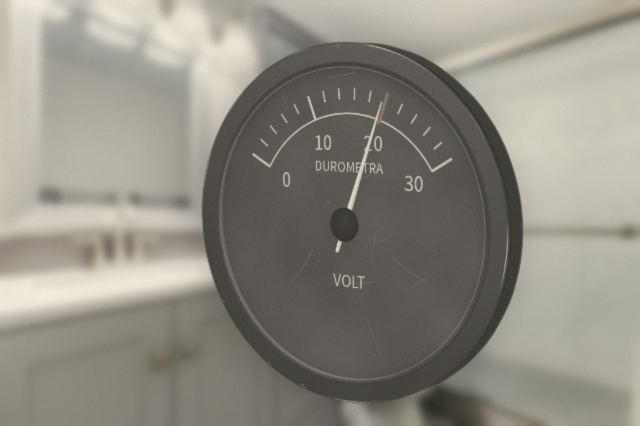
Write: 20 V
